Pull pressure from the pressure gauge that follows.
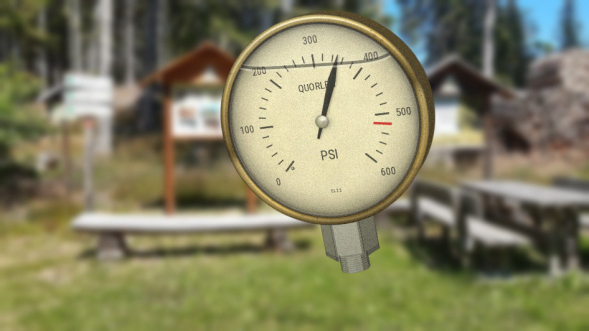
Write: 350 psi
